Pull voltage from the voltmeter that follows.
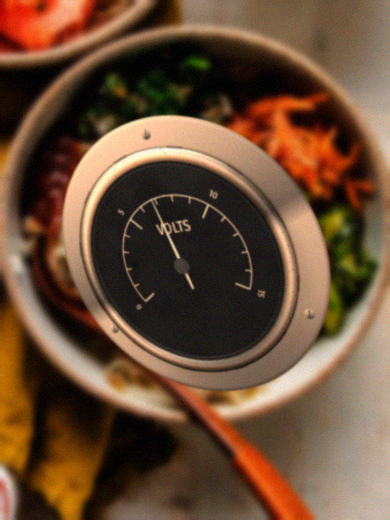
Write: 7 V
